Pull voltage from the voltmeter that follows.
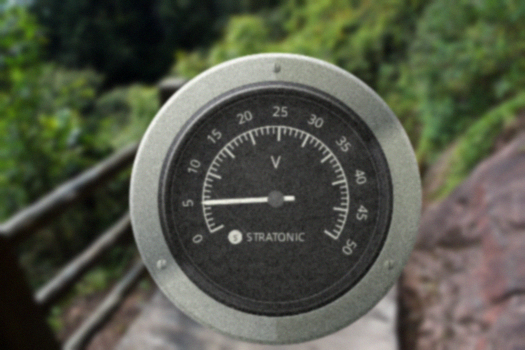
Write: 5 V
